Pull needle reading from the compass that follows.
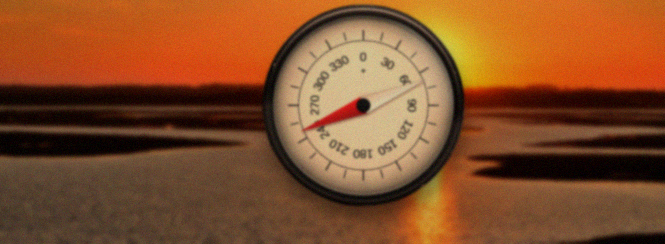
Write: 247.5 °
